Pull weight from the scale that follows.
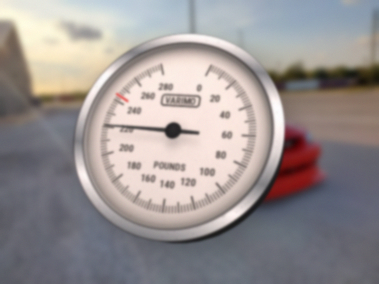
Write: 220 lb
